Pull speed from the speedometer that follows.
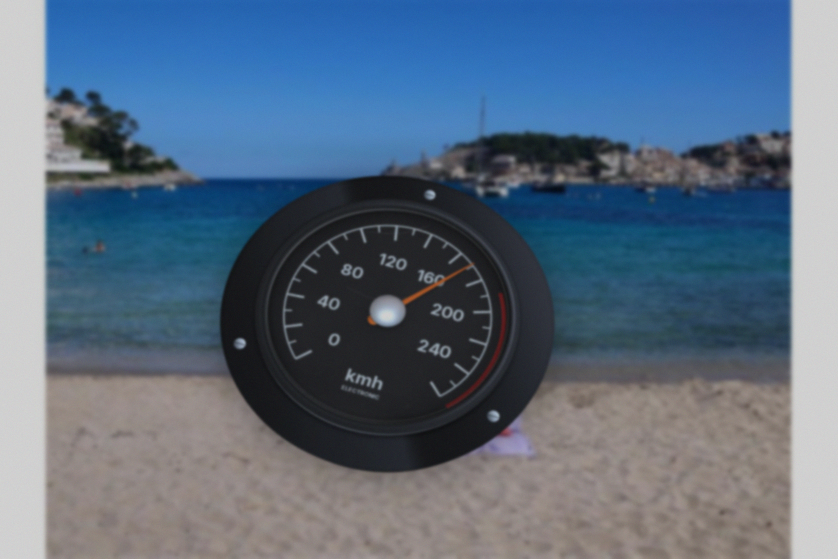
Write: 170 km/h
